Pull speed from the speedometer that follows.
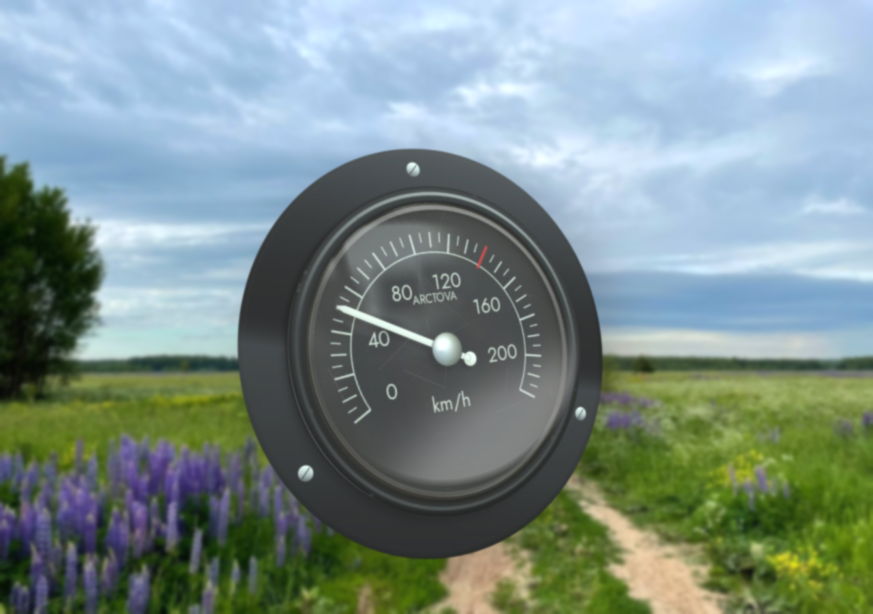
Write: 50 km/h
